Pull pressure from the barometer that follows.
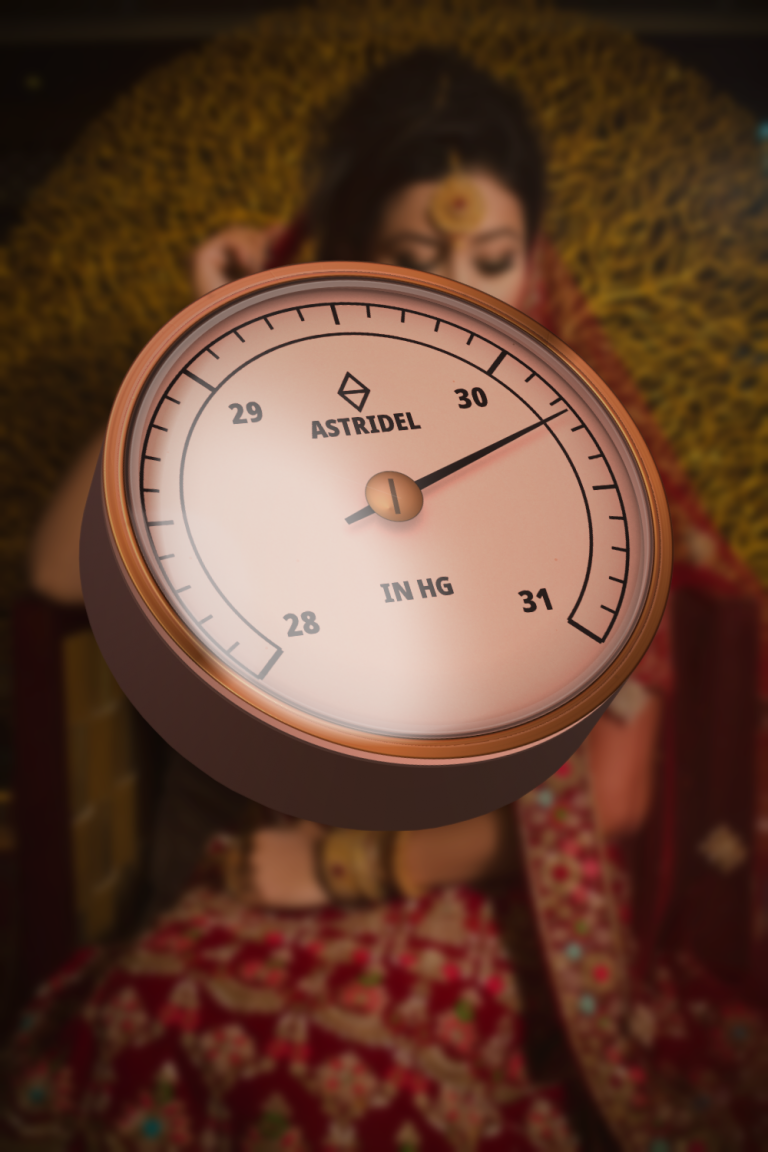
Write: 30.25 inHg
